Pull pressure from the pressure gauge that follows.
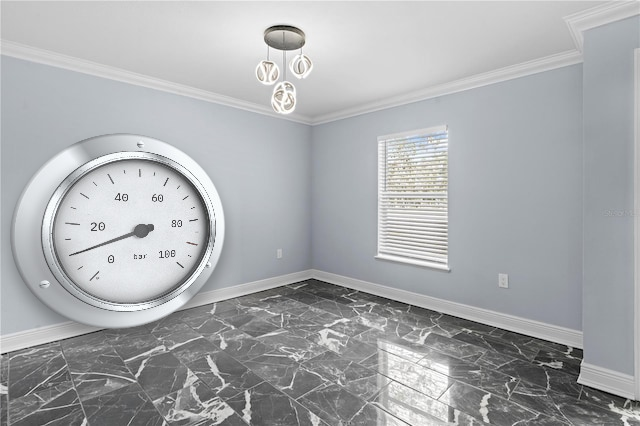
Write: 10 bar
